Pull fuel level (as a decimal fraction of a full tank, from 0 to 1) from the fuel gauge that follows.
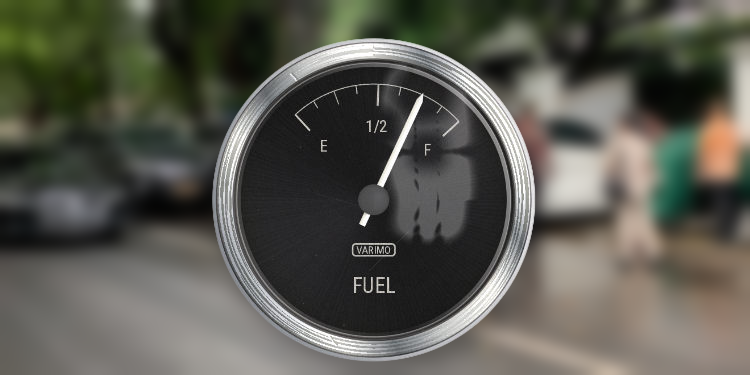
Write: 0.75
